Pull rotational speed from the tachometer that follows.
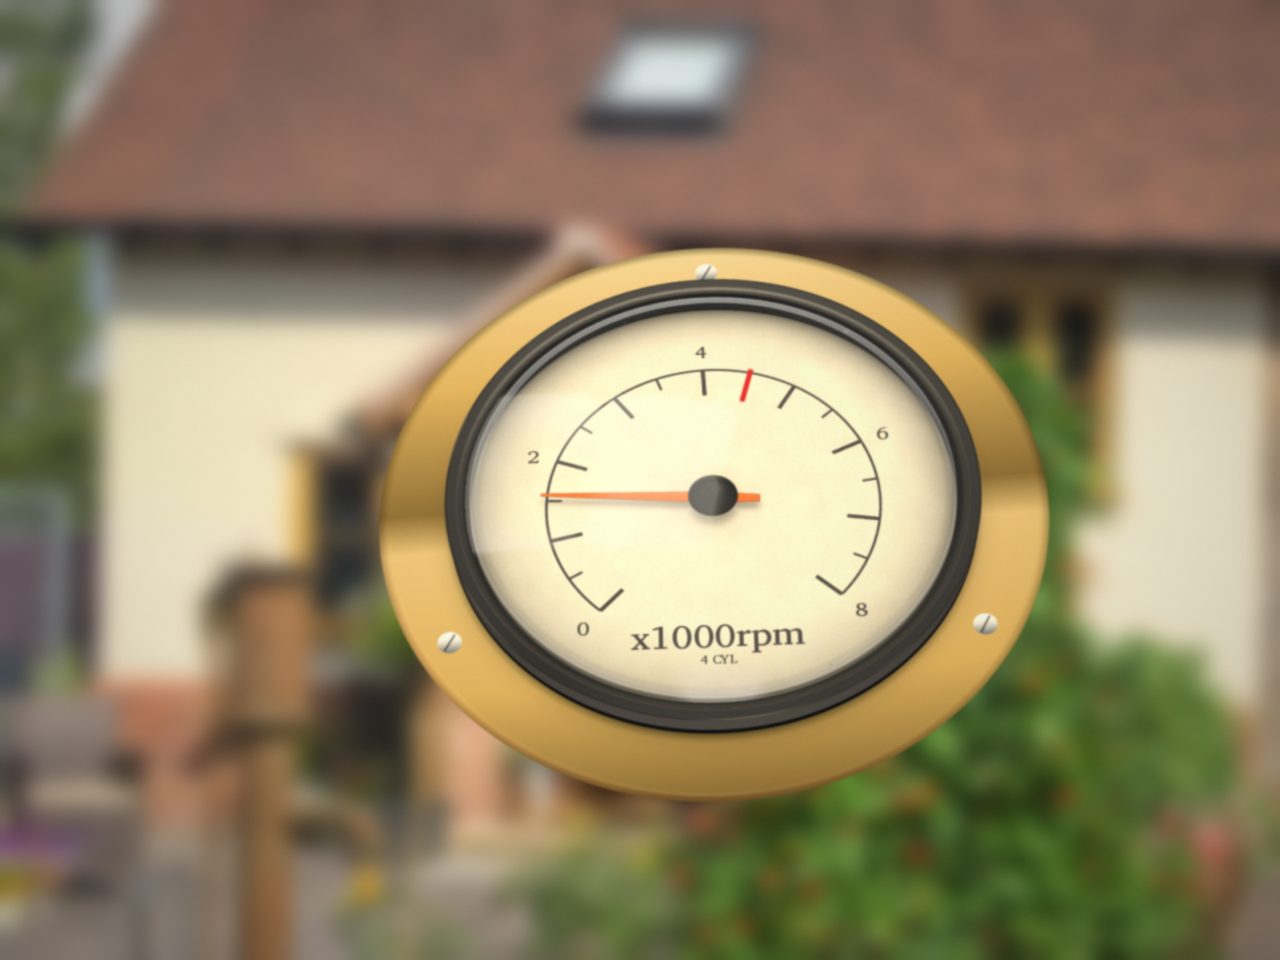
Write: 1500 rpm
